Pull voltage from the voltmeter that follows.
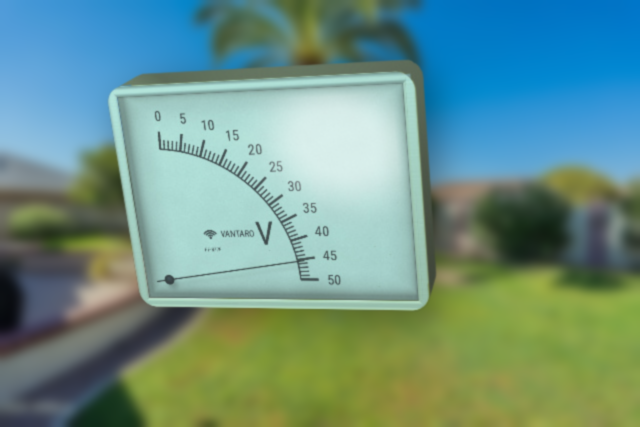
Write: 45 V
